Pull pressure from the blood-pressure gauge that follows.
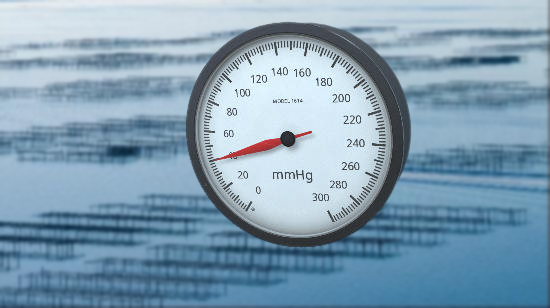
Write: 40 mmHg
